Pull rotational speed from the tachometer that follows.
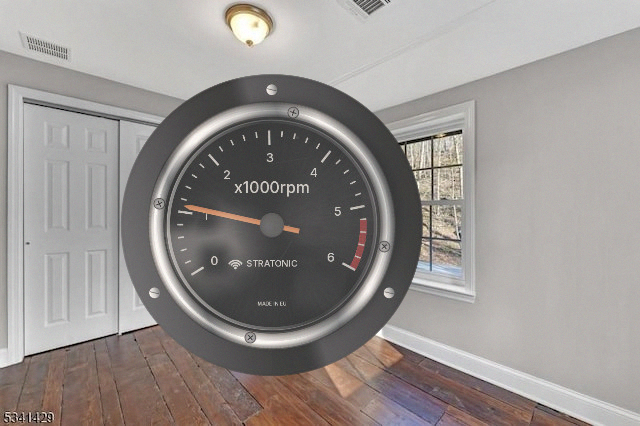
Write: 1100 rpm
